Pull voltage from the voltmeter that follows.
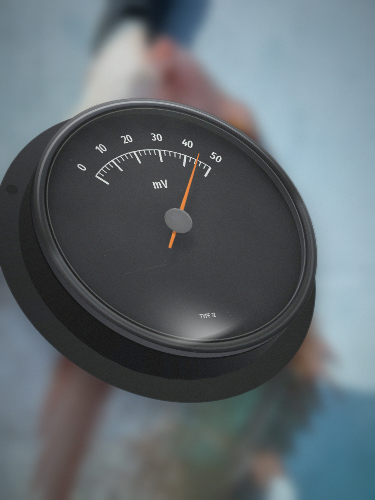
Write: 44 mV
